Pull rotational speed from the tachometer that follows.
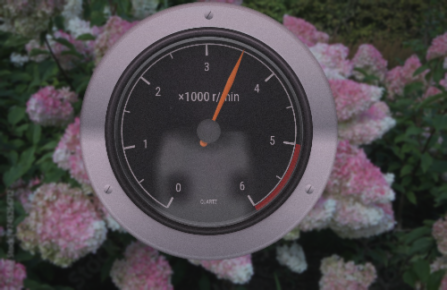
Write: 3500 rpm
